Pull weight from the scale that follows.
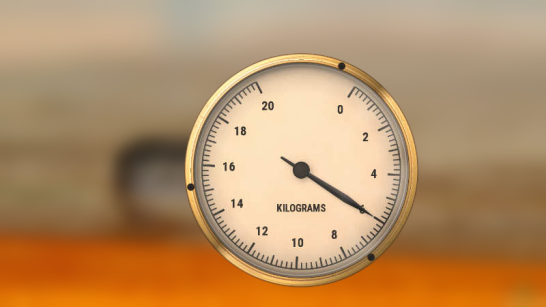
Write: 6 kg
